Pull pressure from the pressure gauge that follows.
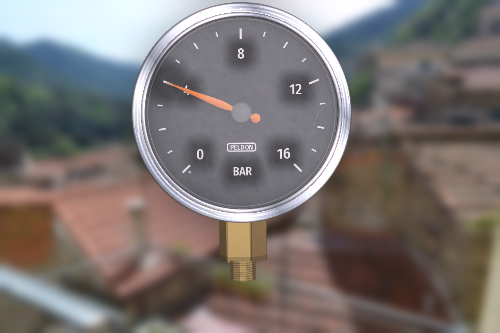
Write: 4 bar
